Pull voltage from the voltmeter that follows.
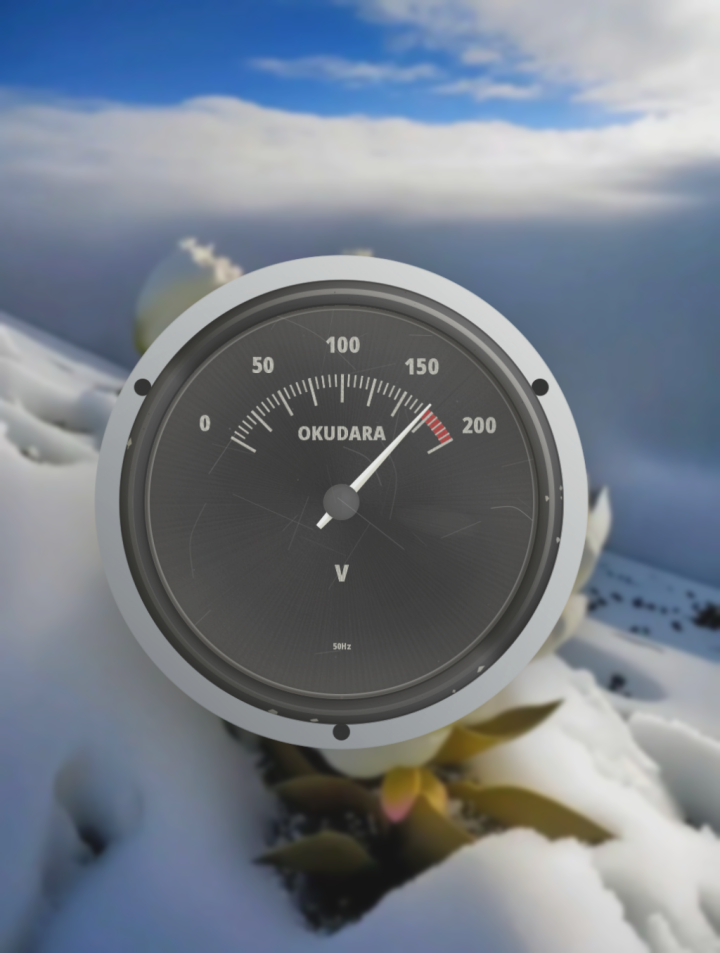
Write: 170 V
